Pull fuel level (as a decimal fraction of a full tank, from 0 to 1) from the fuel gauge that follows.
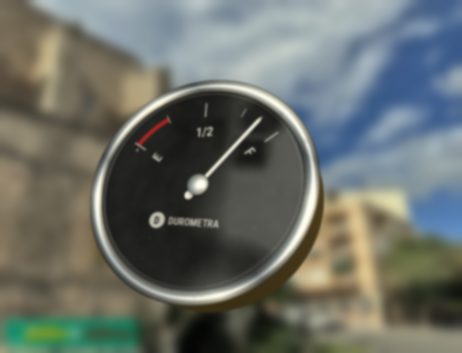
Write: 0.875
